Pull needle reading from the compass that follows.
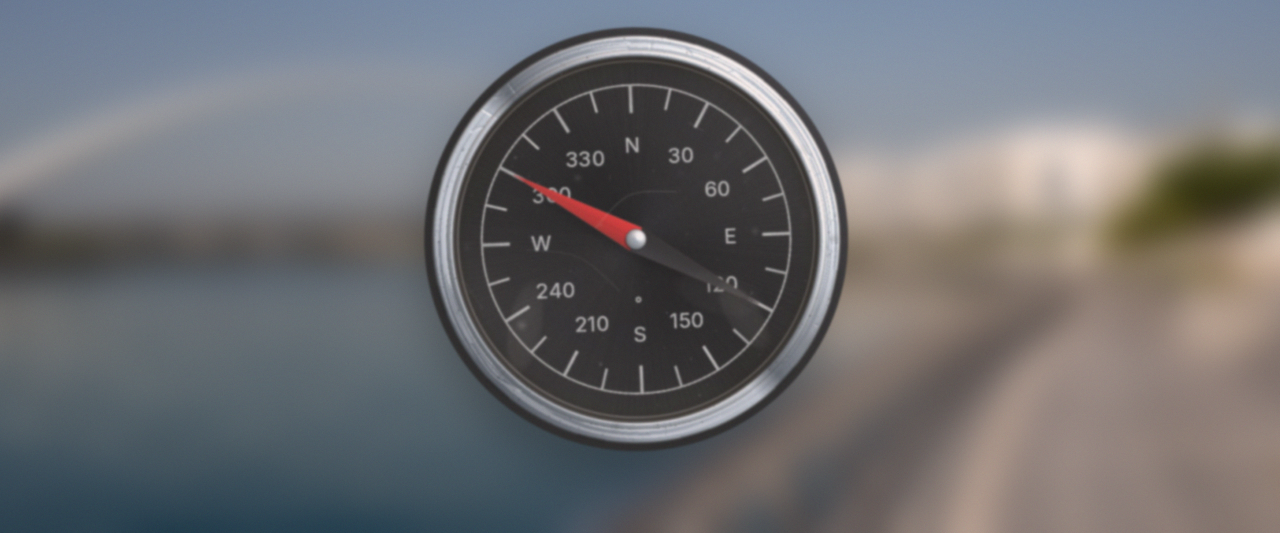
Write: 300 °
